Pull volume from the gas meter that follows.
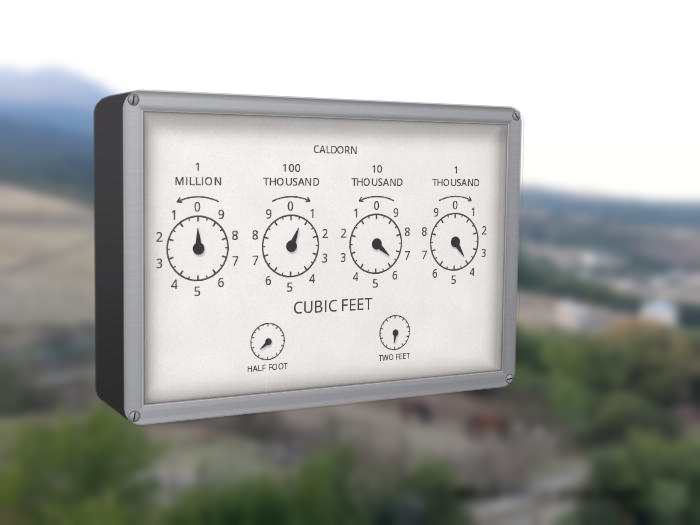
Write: 6400 ft³
